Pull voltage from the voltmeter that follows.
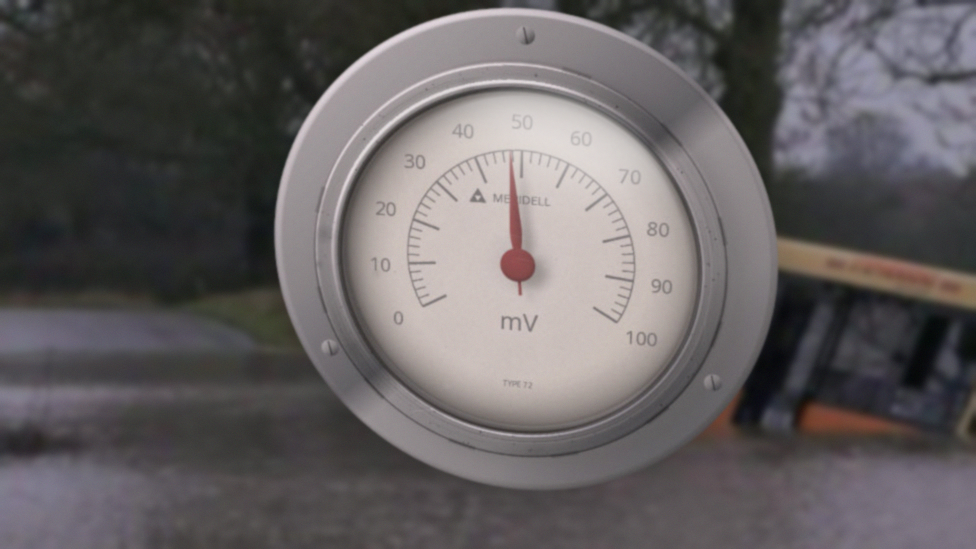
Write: 48 mV
